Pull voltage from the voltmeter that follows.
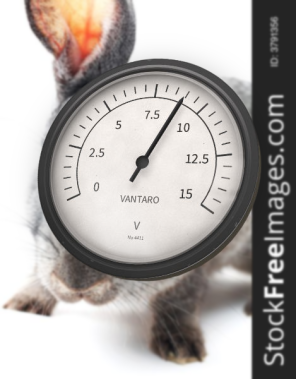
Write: 9 V
